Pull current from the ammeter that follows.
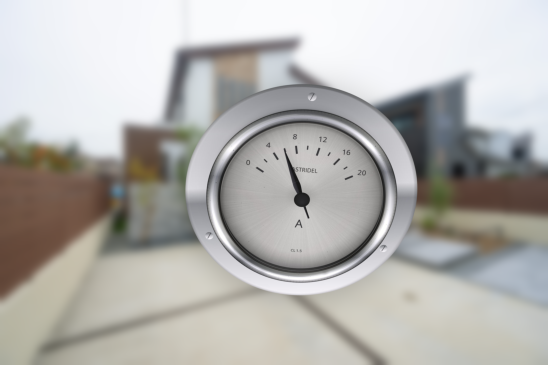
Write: 6 A
